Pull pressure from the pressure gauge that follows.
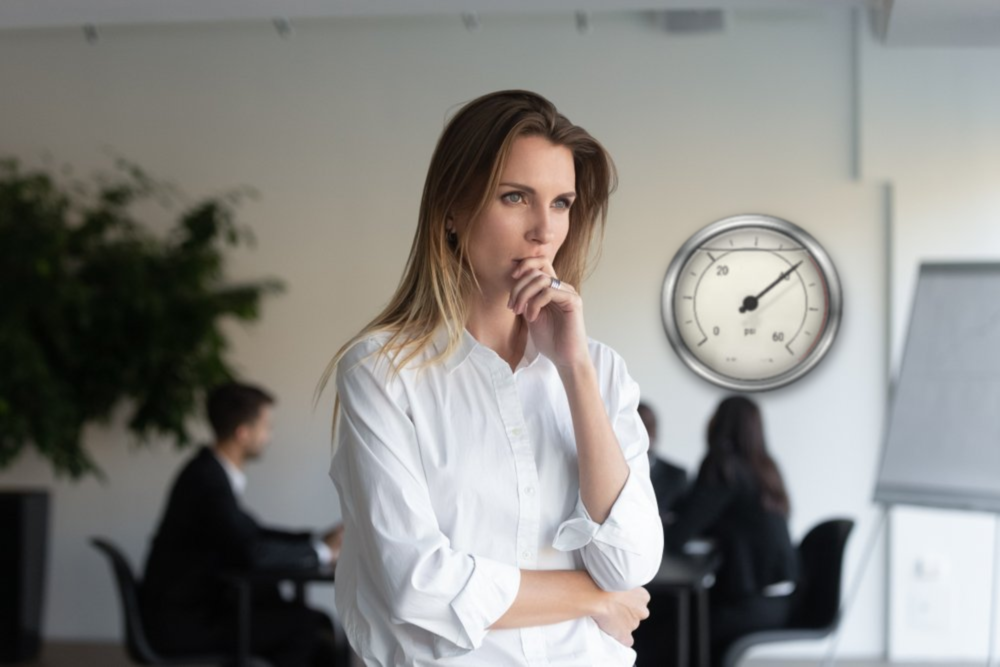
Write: 40 psi
